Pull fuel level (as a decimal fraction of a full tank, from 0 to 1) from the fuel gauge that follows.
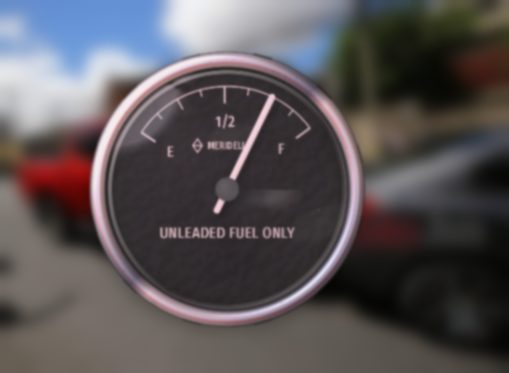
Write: 0.75
